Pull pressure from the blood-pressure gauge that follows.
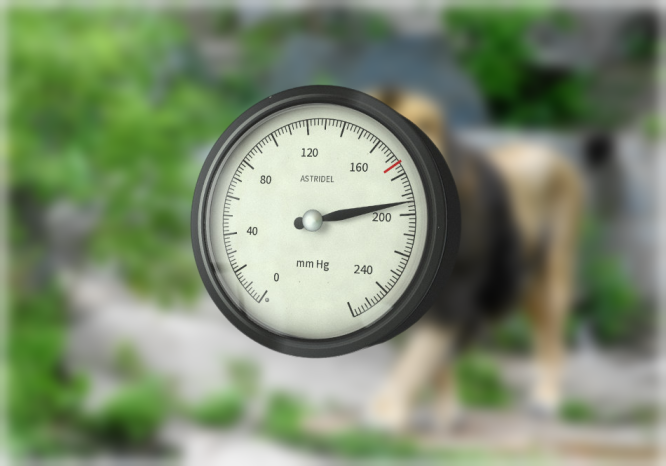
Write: 194 mmHg
